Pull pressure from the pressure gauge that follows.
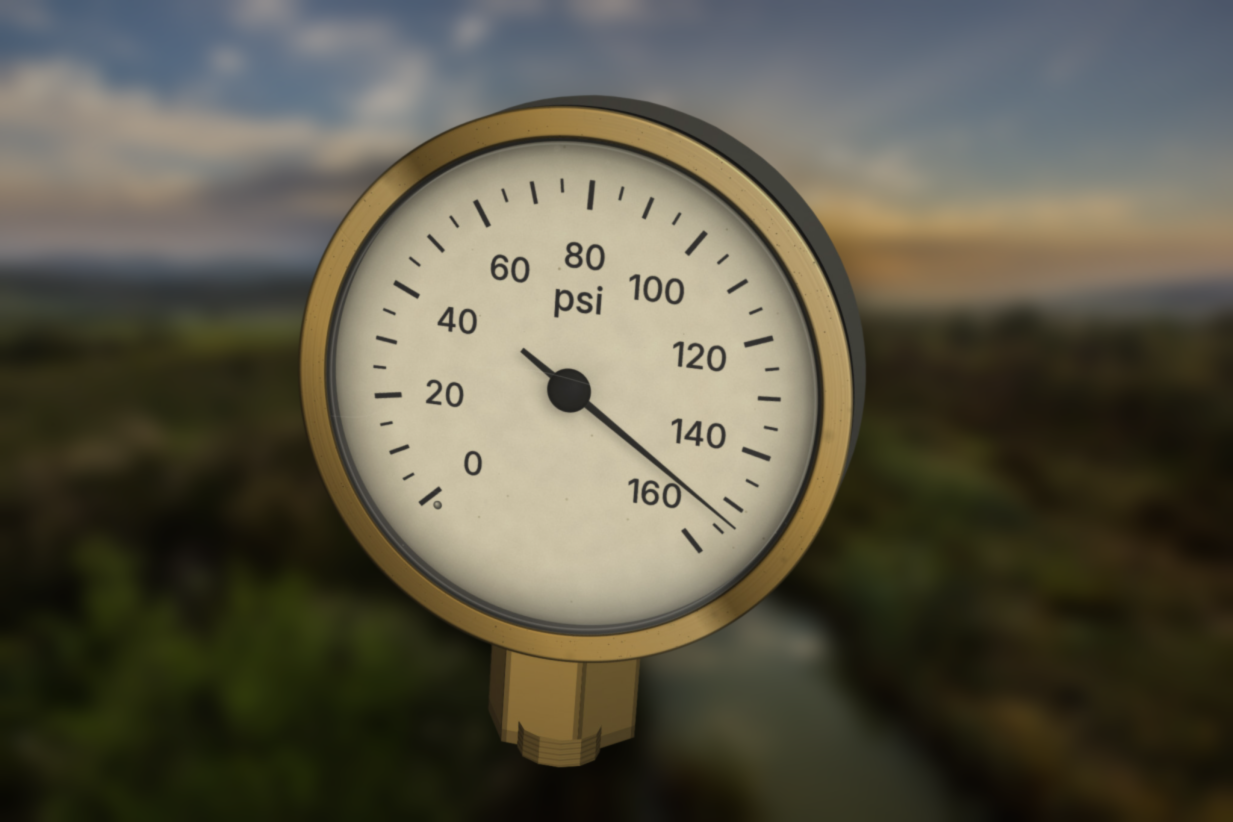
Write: 152.5 psi
